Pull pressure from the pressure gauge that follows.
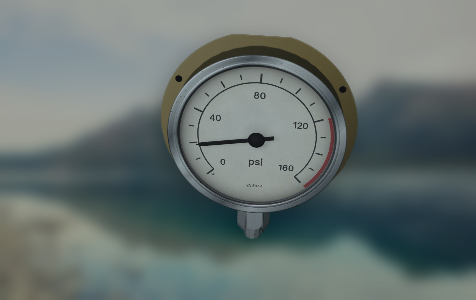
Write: 20 psi
